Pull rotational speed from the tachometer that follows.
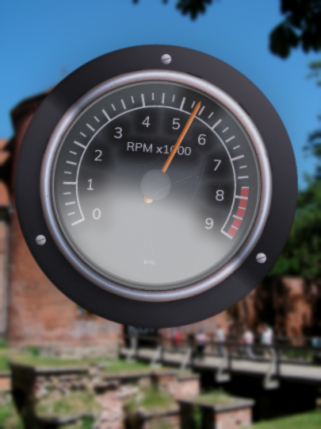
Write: 5375 rpm
